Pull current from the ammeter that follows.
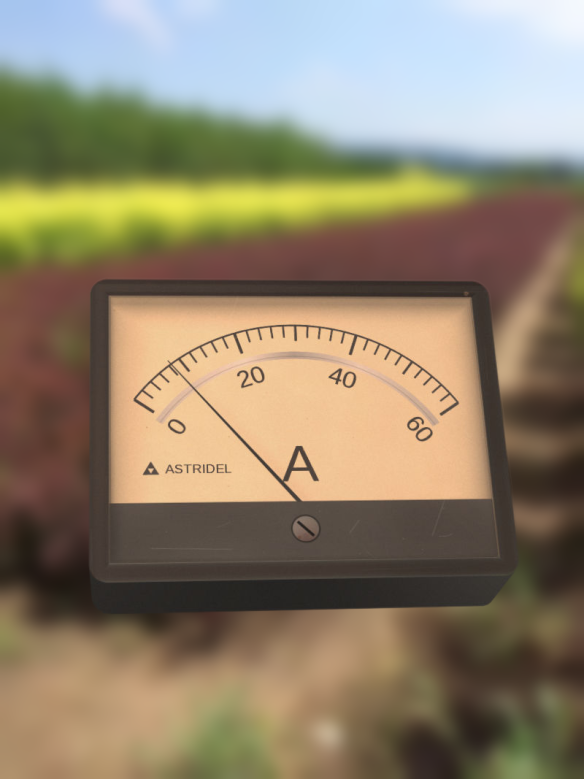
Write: 8 A
